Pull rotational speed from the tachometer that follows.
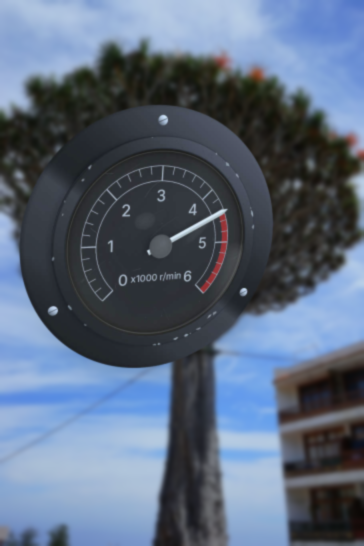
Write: 4400 rpm
